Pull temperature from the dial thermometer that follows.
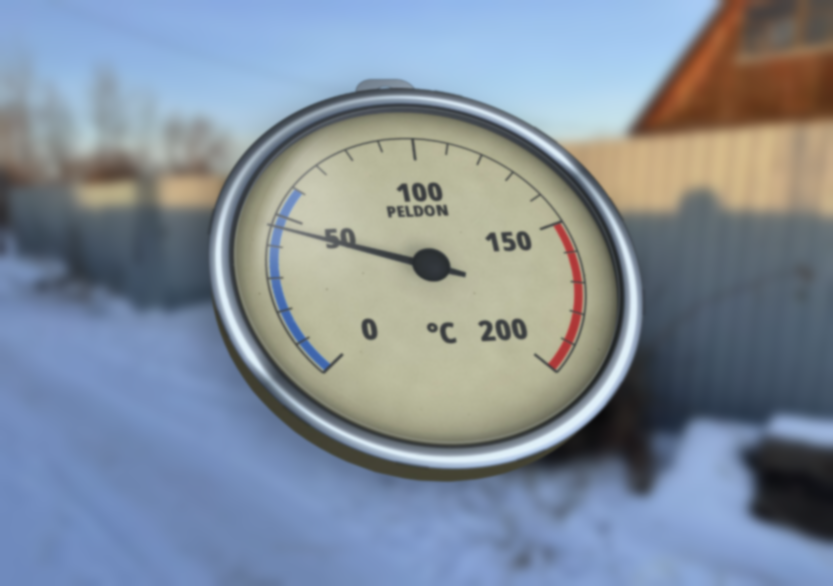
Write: 45 °C
